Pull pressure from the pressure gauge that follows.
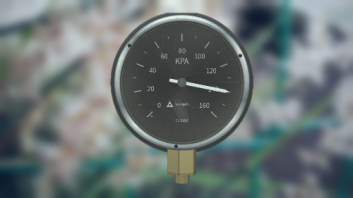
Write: 140 kPa
